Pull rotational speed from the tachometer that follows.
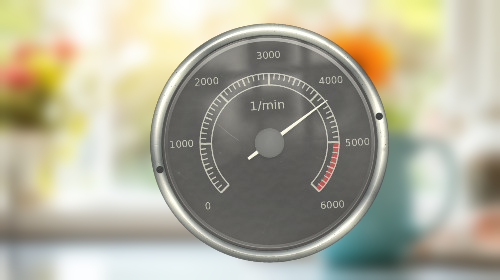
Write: 4200 rpm
